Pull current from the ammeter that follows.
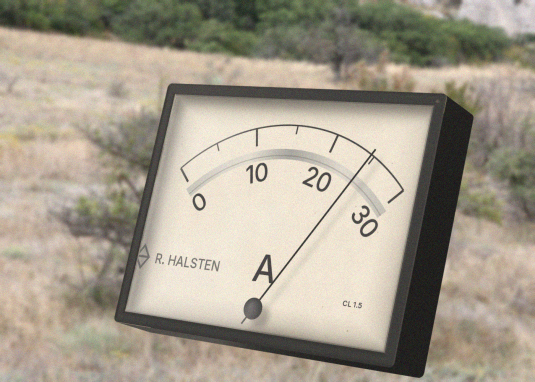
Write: 25 A
